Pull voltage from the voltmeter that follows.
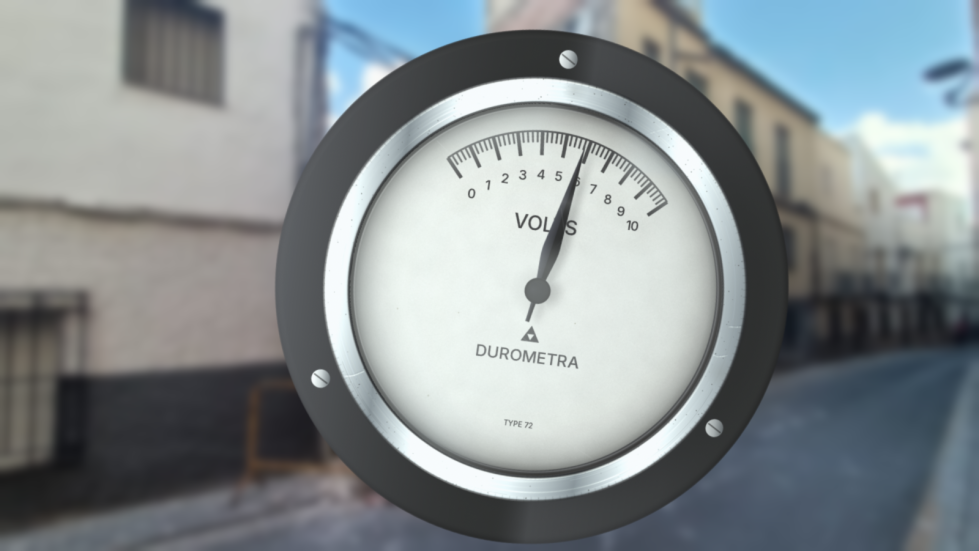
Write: 5.8 V
